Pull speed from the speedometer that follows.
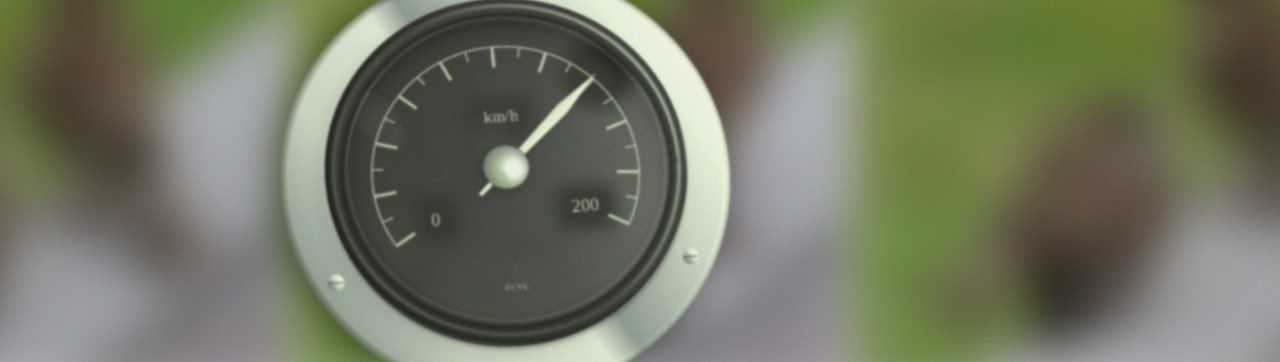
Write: 140 km/h
